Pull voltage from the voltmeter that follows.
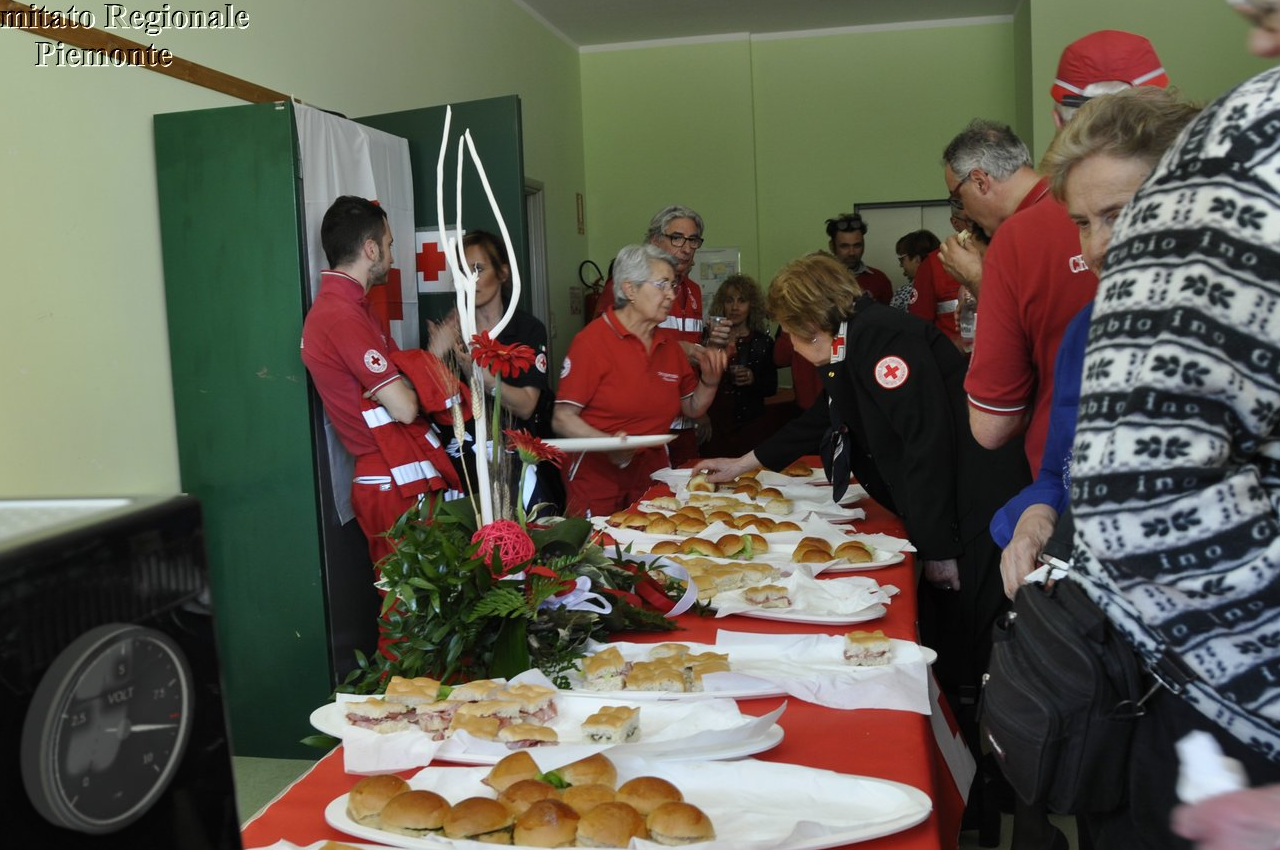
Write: 8.75 V
